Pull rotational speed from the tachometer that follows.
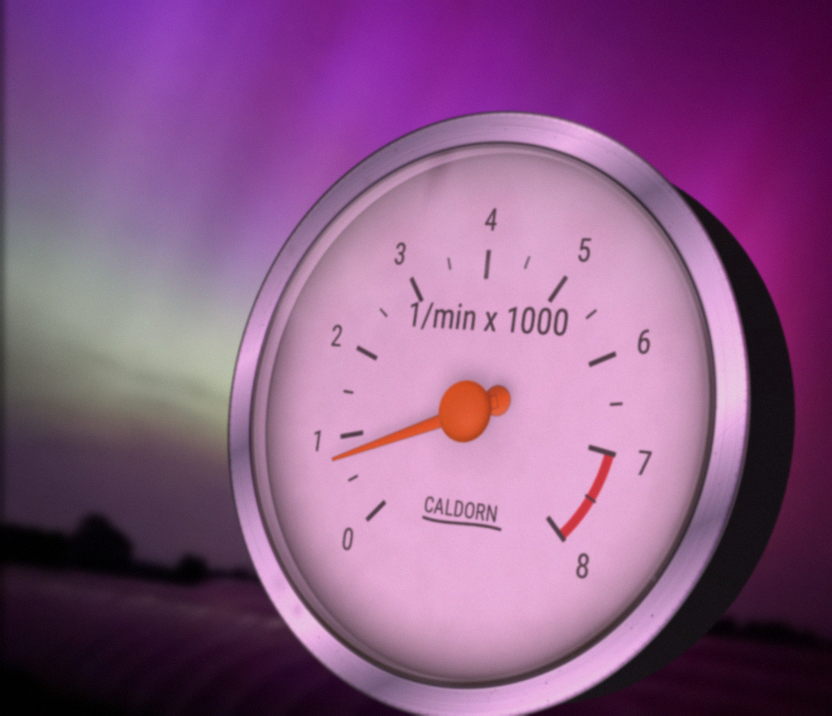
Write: 750 rpm
